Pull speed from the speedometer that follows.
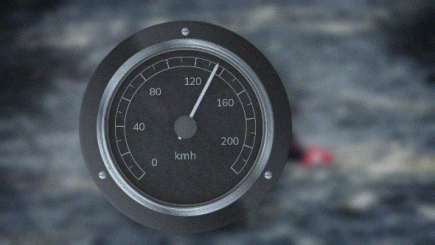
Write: 135 km/h
